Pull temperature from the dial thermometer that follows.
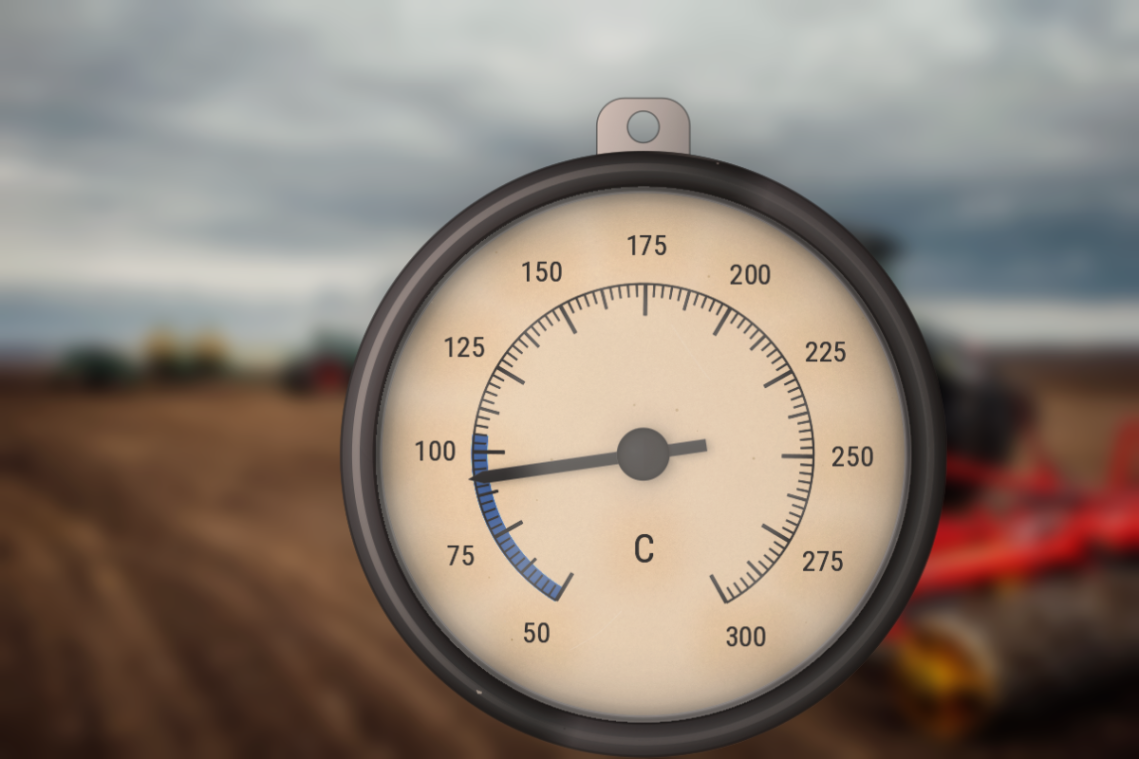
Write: 92.5 °C
